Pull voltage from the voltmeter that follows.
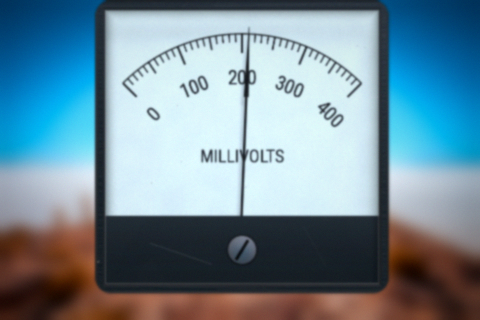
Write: 210 mV
